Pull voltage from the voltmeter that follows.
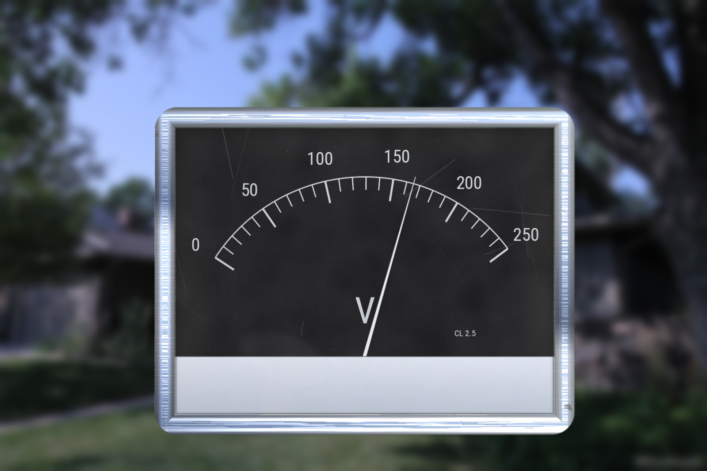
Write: 165 V
